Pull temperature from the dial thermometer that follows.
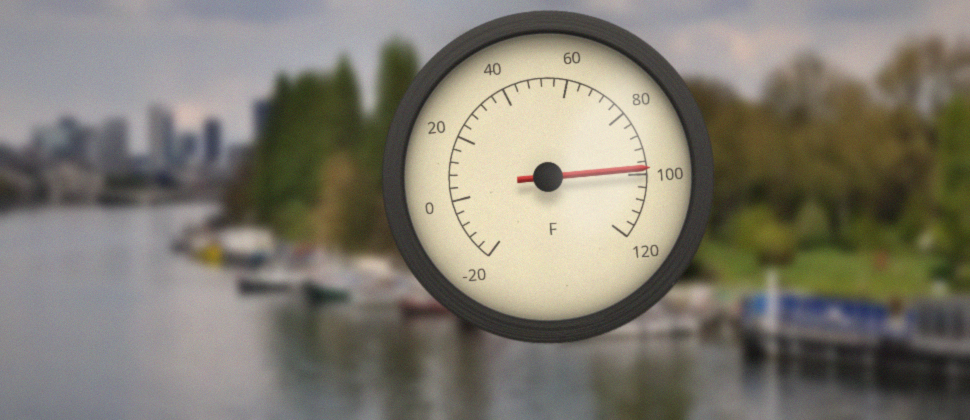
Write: 98 °F
